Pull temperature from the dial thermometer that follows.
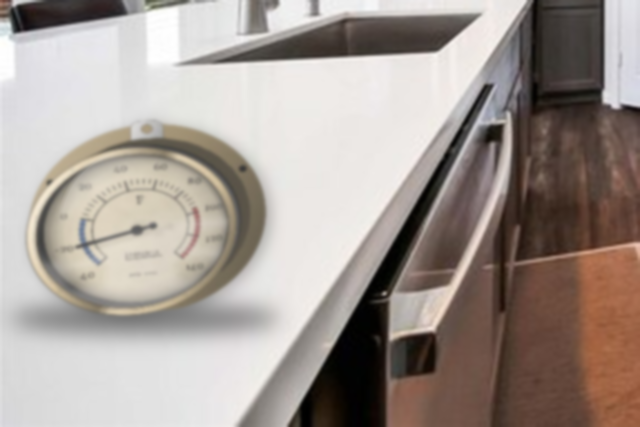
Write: -20 °F
